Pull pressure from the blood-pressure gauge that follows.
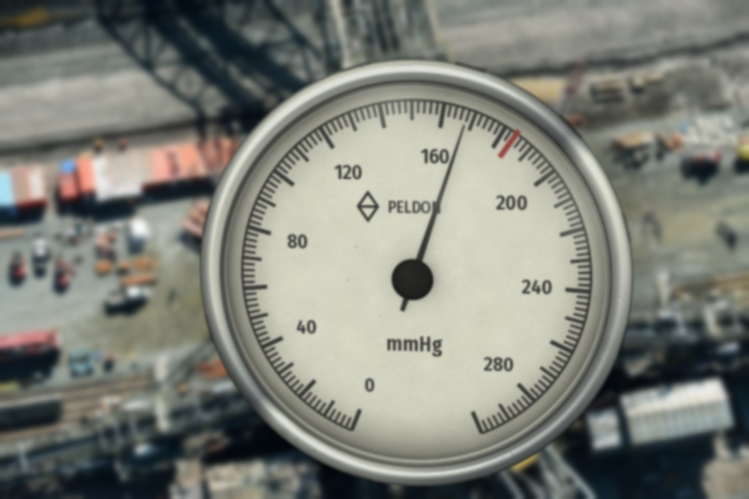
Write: 168 mmHg
